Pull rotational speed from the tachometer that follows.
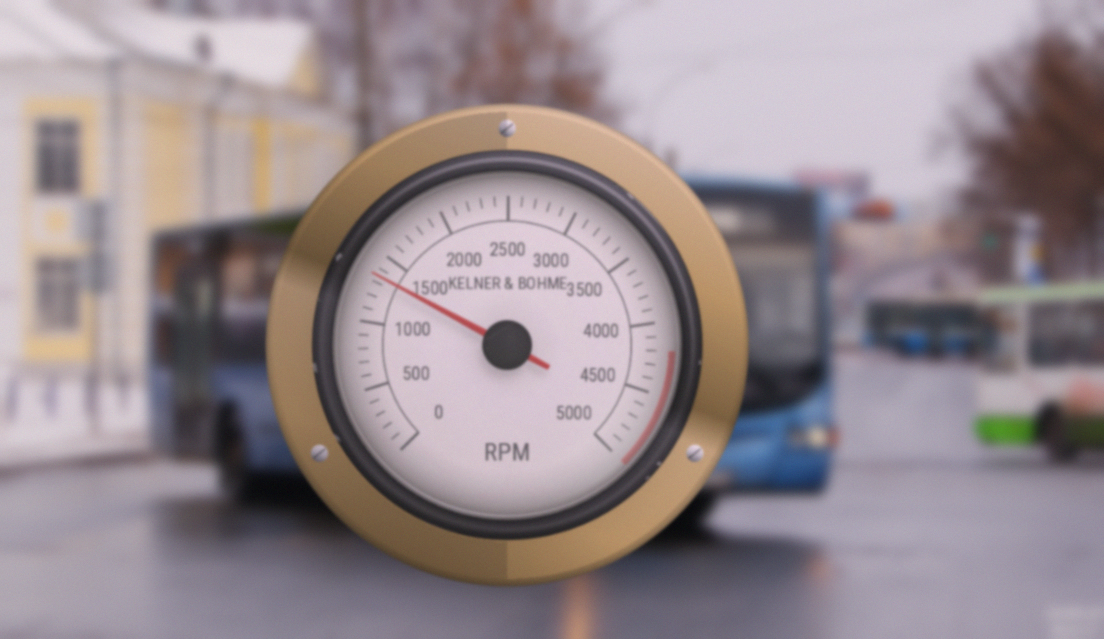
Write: 1350 rpm
